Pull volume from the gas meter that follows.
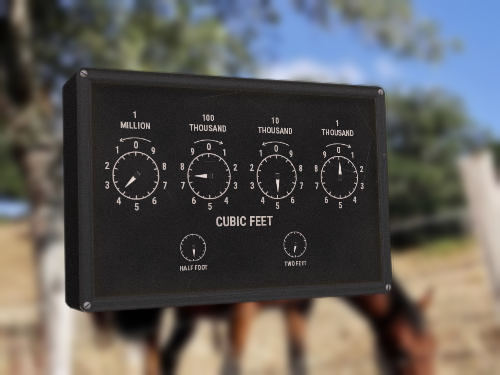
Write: 375000 ft³
